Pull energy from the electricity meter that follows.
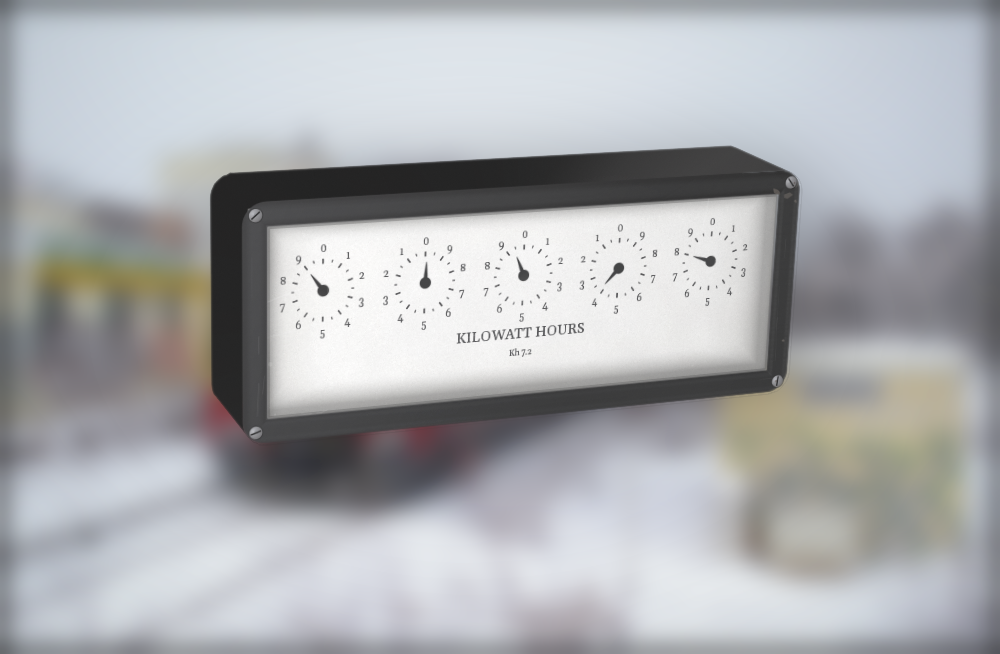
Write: 89938 kWh
